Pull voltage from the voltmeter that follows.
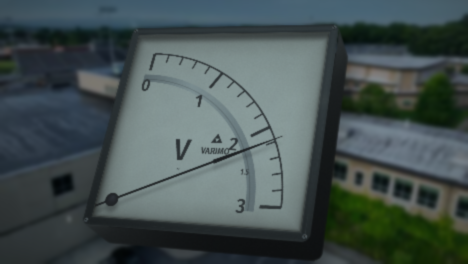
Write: 2.2 V
